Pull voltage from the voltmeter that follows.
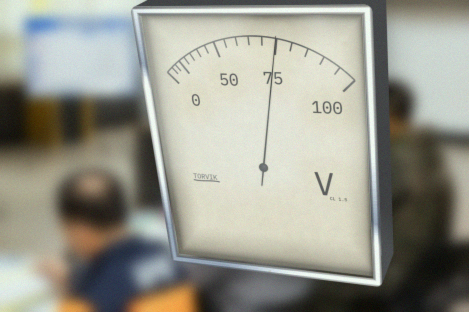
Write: 75 V
